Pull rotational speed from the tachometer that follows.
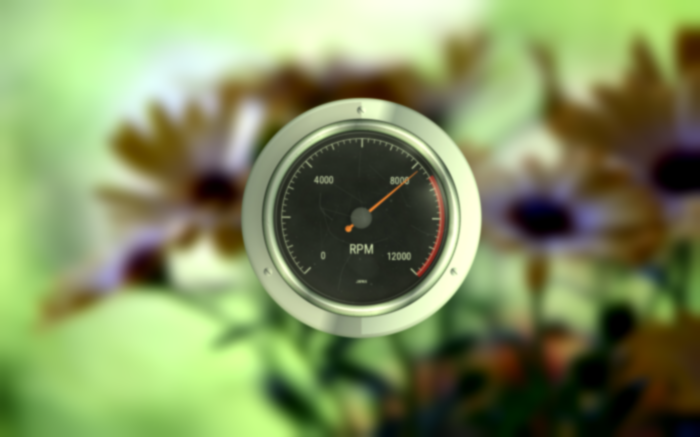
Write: 8200 rpm
